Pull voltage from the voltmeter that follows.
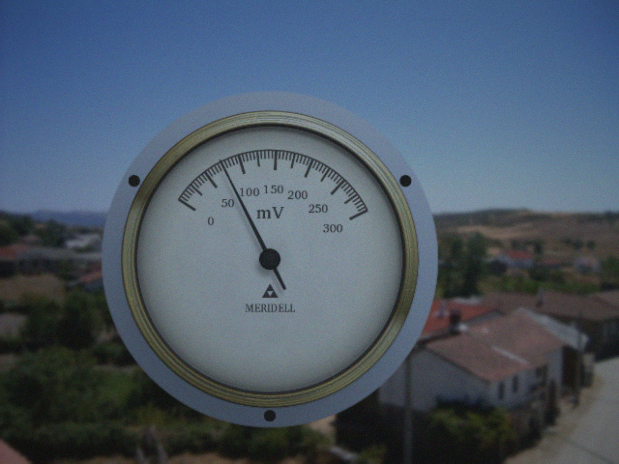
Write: 75 mV
